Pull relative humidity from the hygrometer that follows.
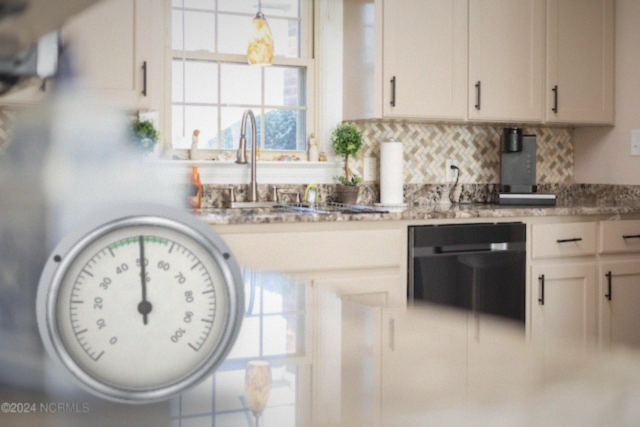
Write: 50 %
